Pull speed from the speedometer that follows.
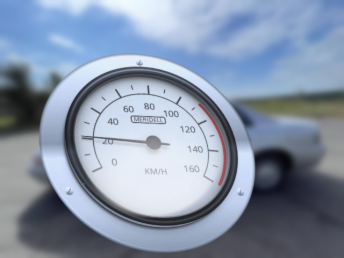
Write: 20 km/h
